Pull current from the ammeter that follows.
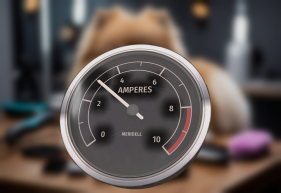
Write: 3 A
